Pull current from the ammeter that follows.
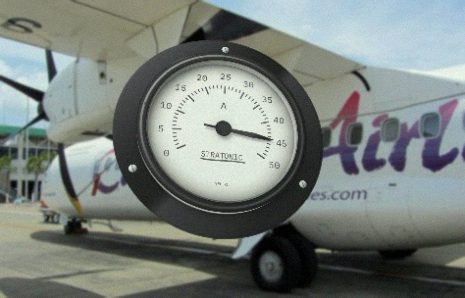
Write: 45 A
